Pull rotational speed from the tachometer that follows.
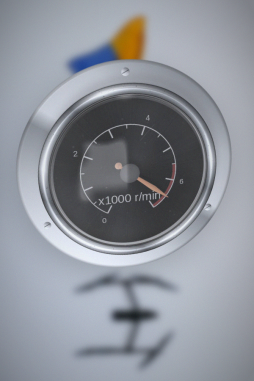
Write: 6500 rpm
